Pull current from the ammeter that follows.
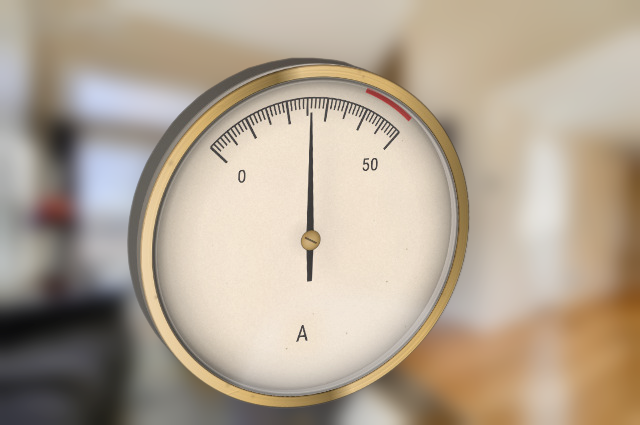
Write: 25 A
